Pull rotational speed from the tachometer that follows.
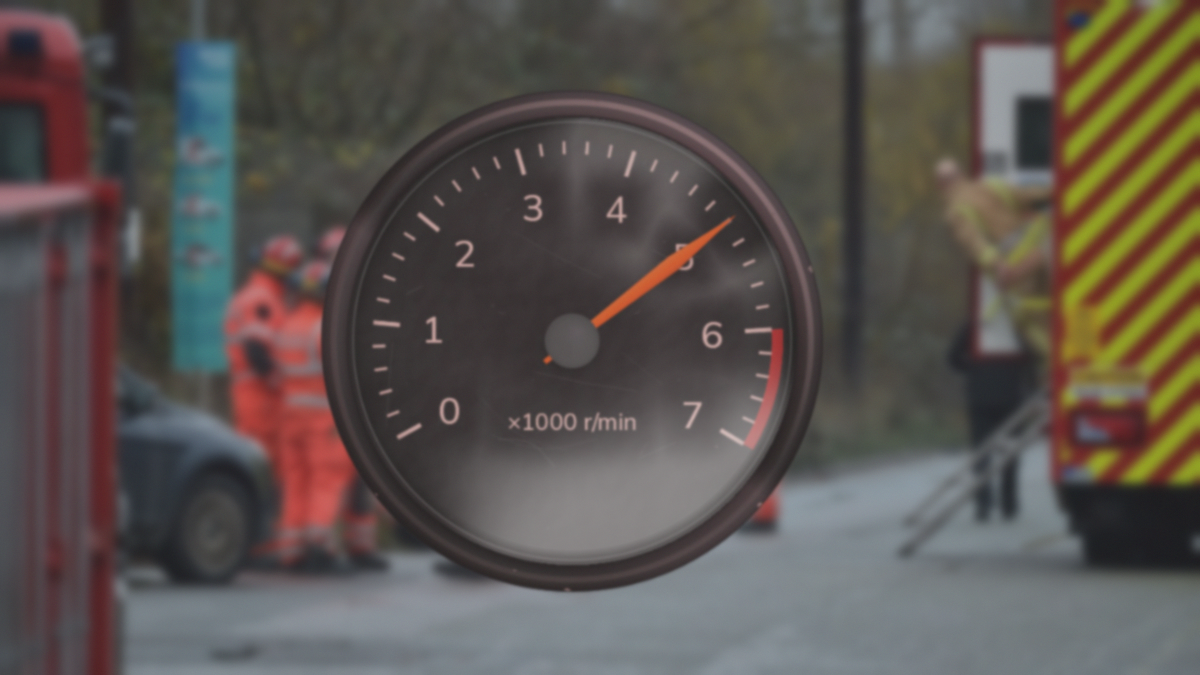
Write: 5000 rpm
